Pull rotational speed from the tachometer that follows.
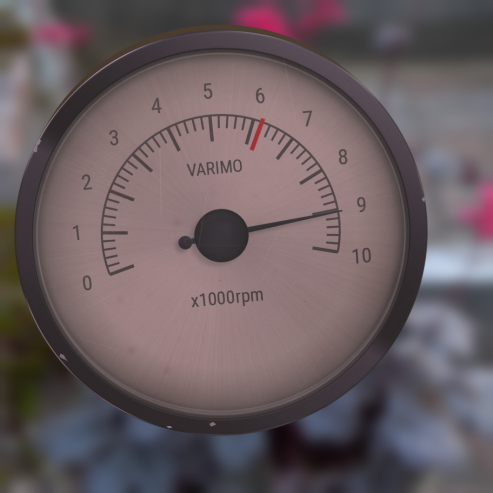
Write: 9000 rpm
